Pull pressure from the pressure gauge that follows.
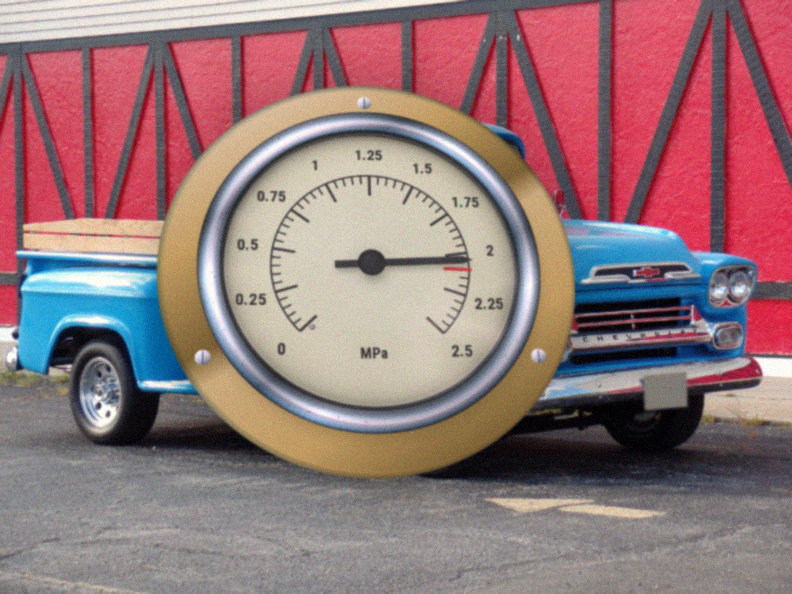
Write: 2.05 MPa
